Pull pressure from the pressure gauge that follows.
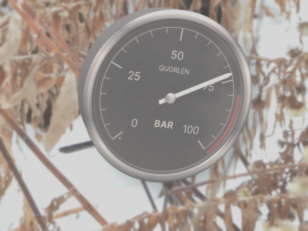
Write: 72.5 bar
